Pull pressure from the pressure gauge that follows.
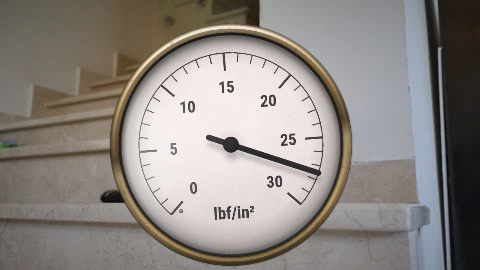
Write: 27.5 psi
